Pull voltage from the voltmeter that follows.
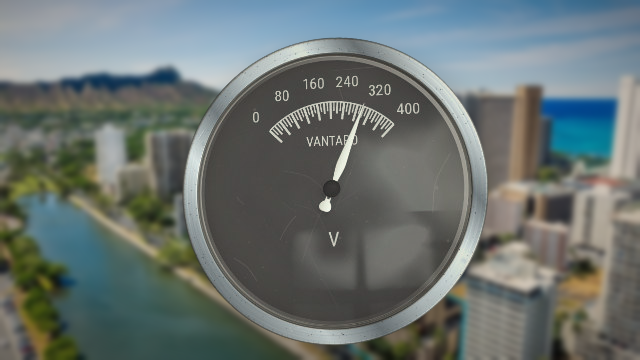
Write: 300 V
